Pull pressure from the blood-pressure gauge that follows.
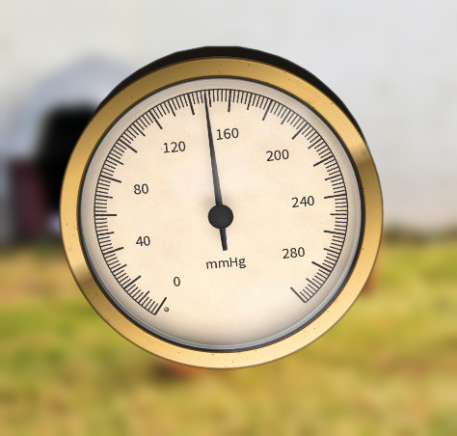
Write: 148 mmHg
